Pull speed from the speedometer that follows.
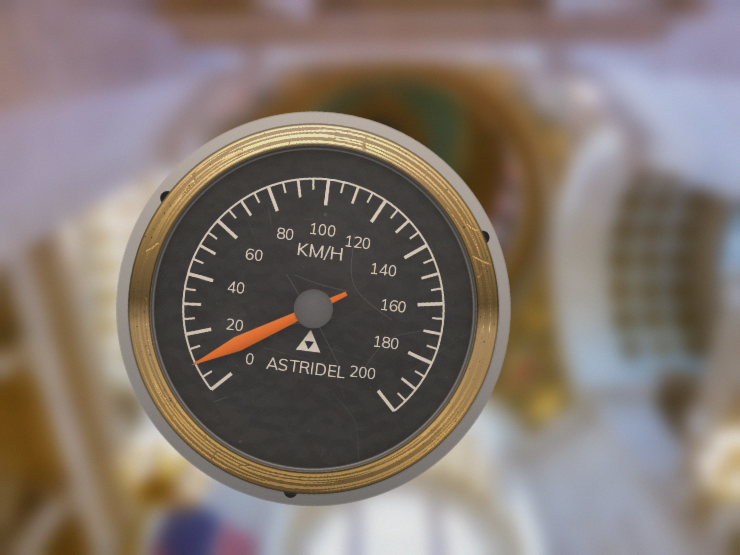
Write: 10 km/h
